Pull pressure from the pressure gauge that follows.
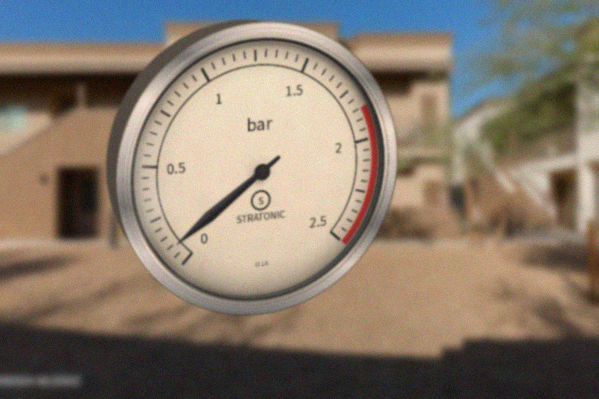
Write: 0.1 bar
